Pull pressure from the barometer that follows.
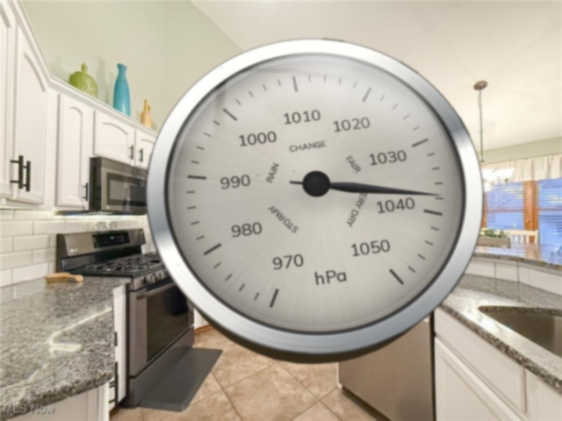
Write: 1038 hPa
